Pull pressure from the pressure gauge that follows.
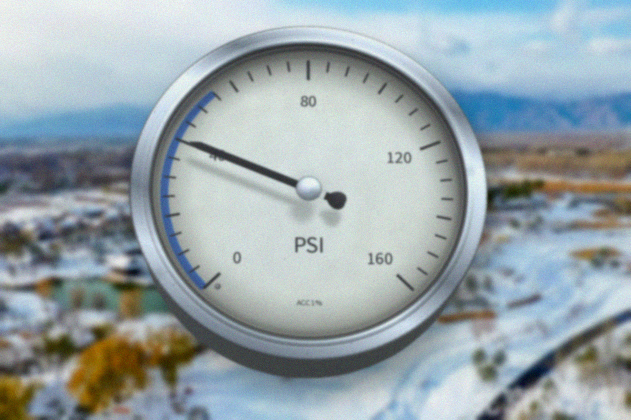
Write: 40 psi
